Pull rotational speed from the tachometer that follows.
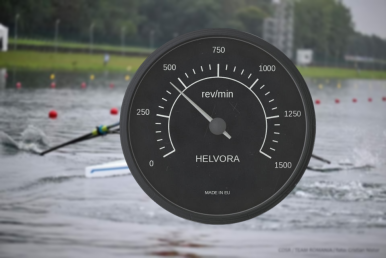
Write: 450 rpm
